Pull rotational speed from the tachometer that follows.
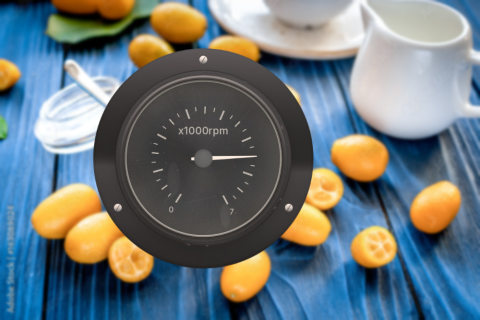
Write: 5500 rpm
